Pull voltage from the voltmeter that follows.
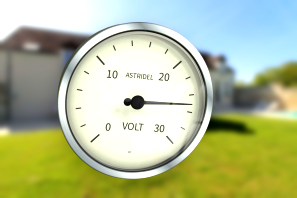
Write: 25 V
